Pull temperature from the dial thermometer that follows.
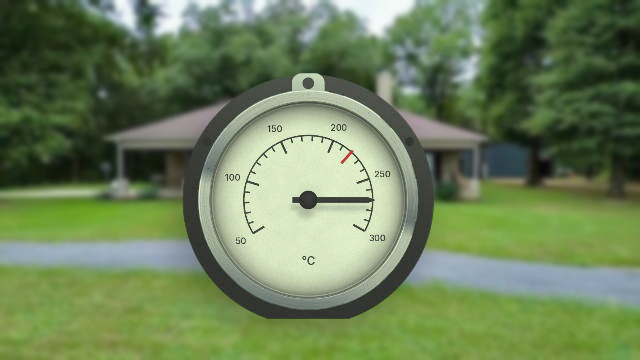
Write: 270 °C
